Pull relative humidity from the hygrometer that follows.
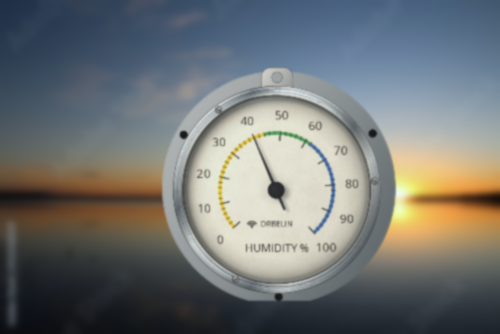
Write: 40 %
